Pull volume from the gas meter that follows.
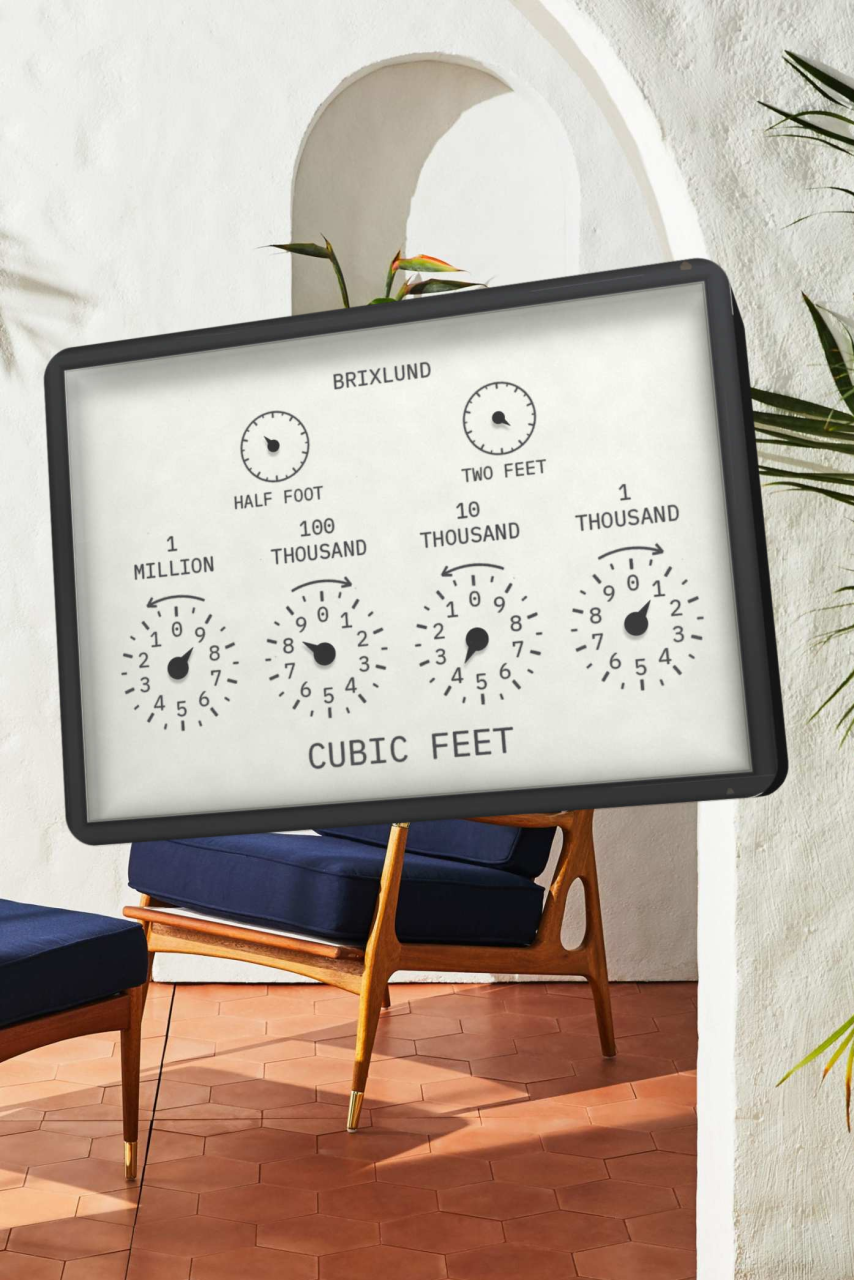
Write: 884100 ft³
